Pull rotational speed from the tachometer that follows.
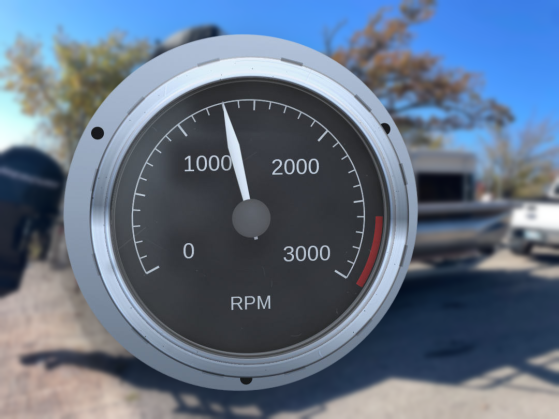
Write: 1300 rpm
